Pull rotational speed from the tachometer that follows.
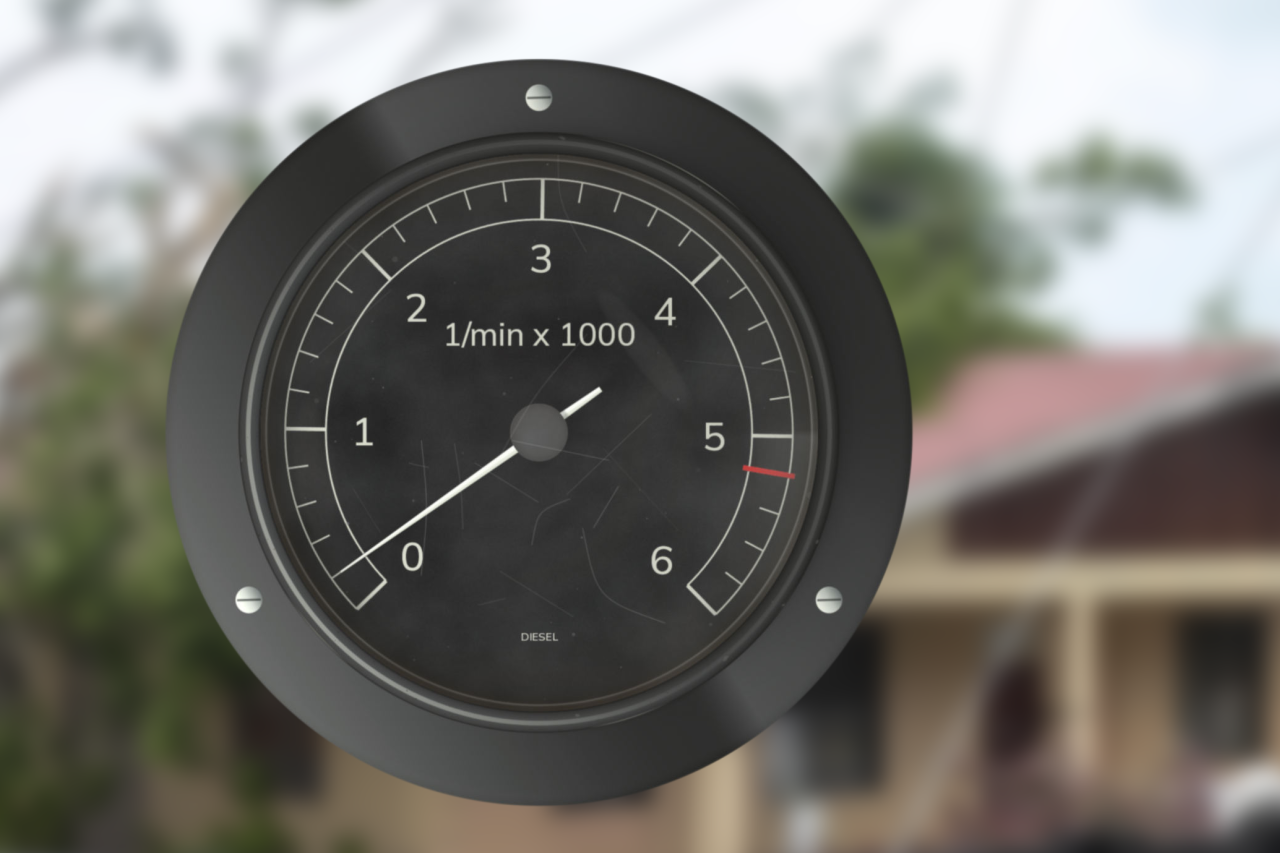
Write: 200 rpm
